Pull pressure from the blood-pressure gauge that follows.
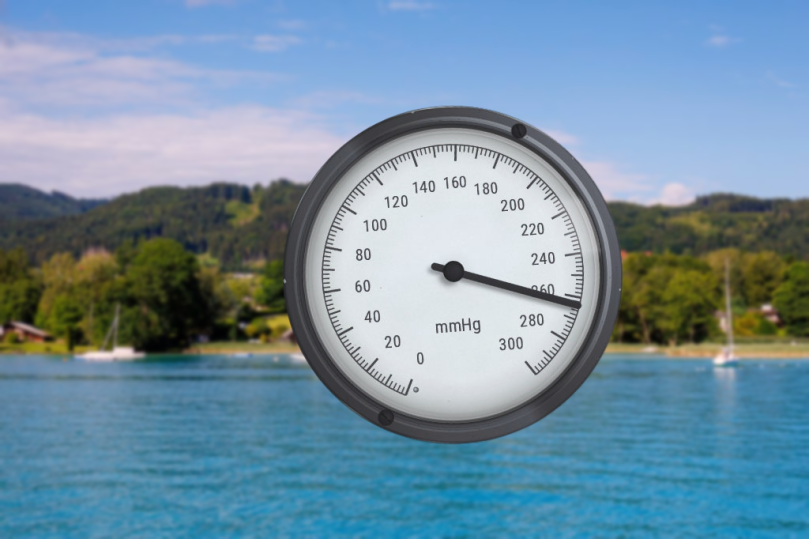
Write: 264 mmHg
